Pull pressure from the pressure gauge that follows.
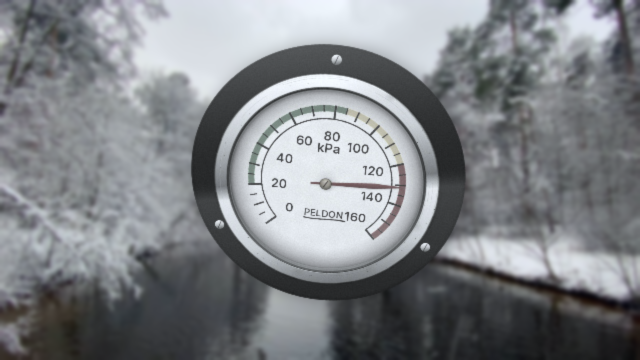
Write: 130 kPa
